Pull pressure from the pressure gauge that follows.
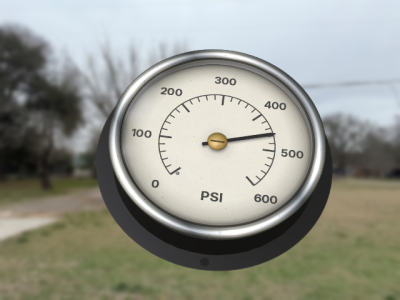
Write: 460 psi
